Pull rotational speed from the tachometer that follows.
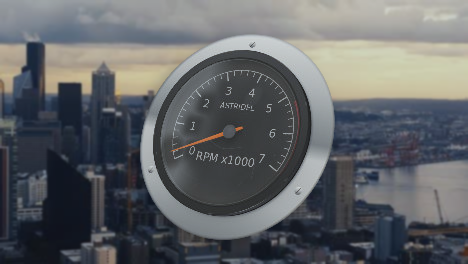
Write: 200 rpm
